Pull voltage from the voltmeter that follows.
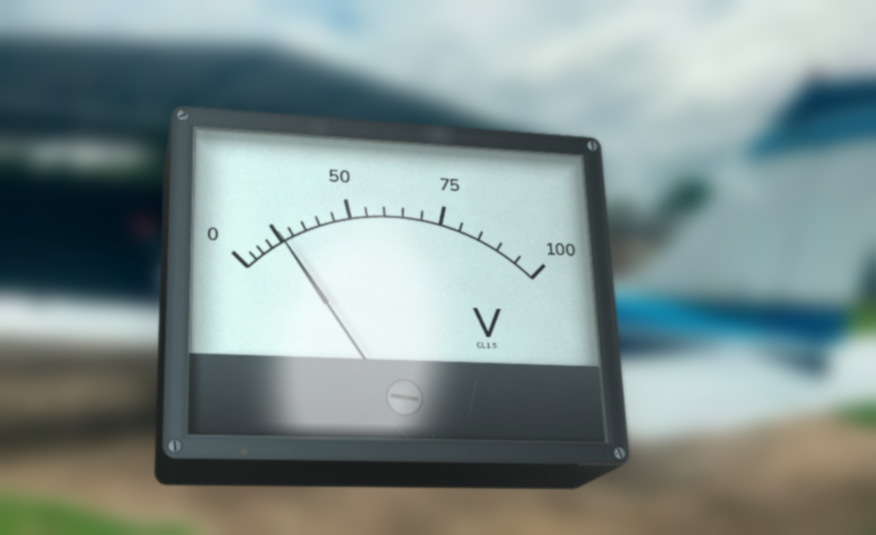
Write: 25 V
